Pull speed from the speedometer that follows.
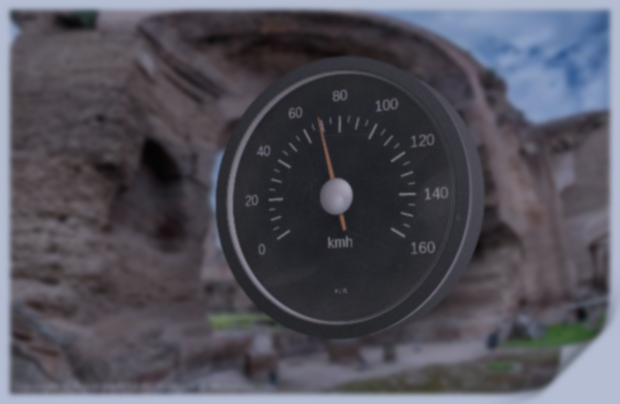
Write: 70 km/h
